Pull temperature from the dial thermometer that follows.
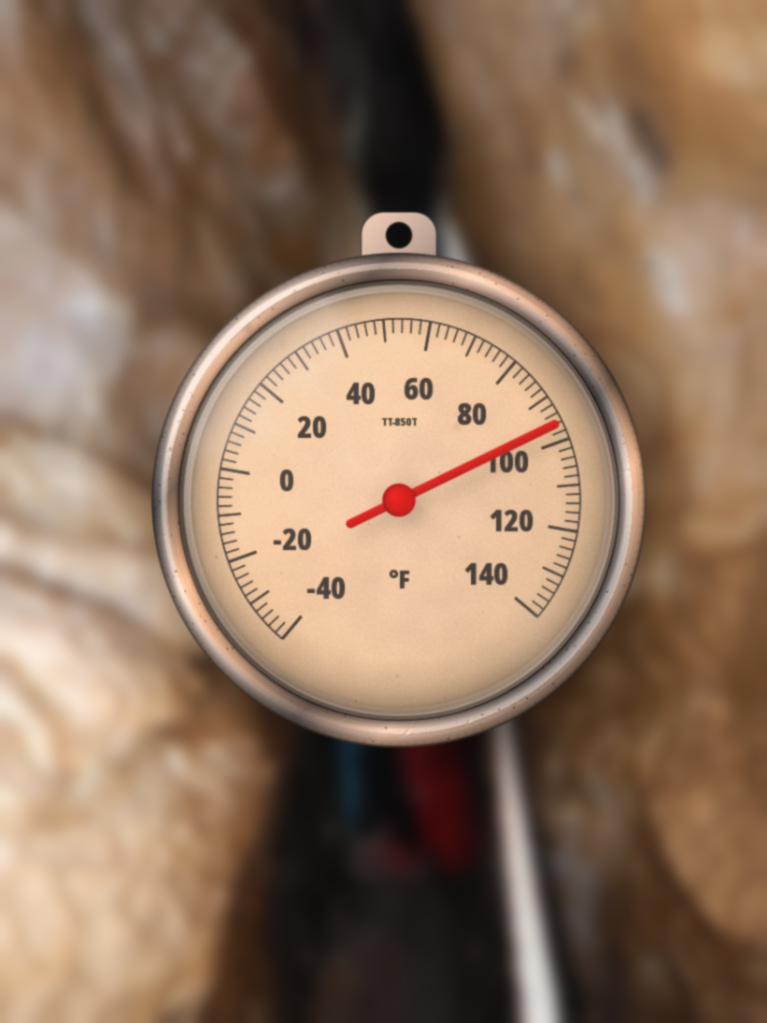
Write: 96 °F
